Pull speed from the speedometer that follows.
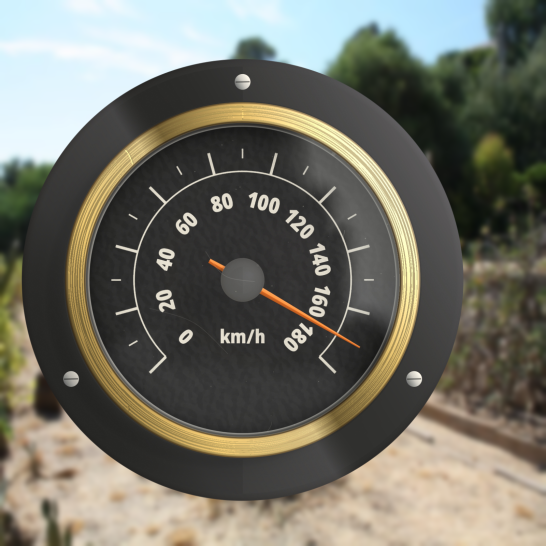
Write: 170 km/h
